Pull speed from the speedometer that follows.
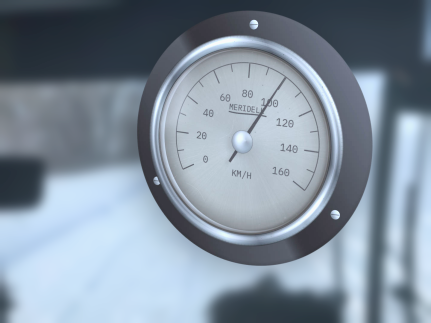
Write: 100 km/h
